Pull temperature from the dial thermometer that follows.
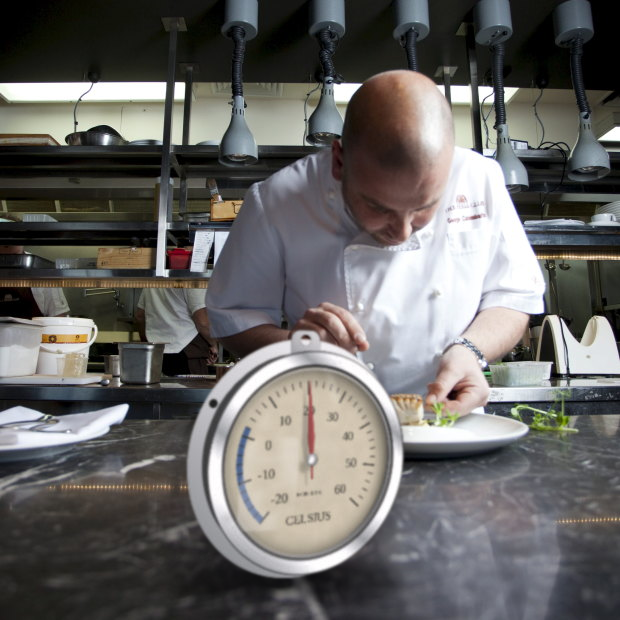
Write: 20 °C
